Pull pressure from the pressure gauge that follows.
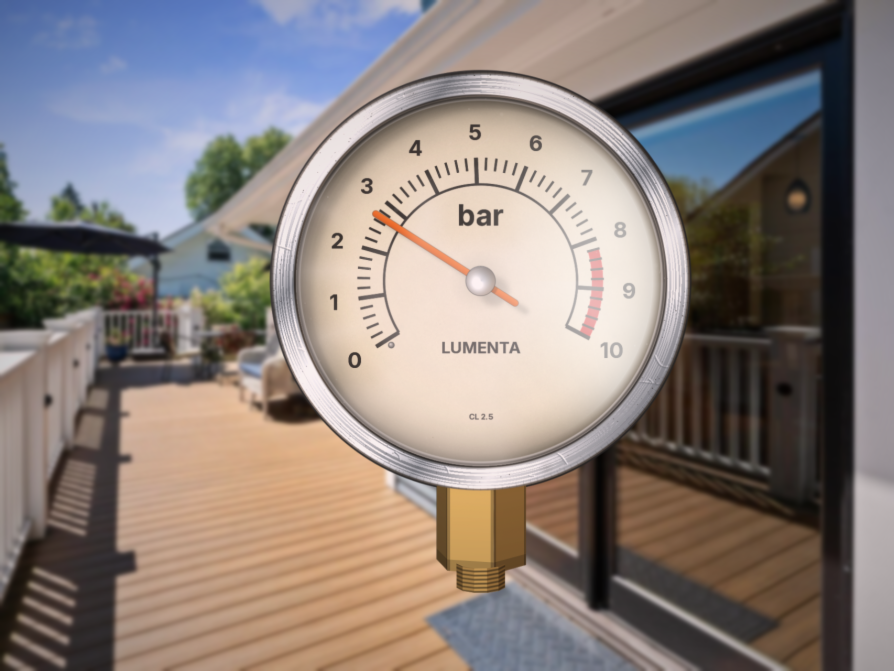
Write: 2.7 bar
